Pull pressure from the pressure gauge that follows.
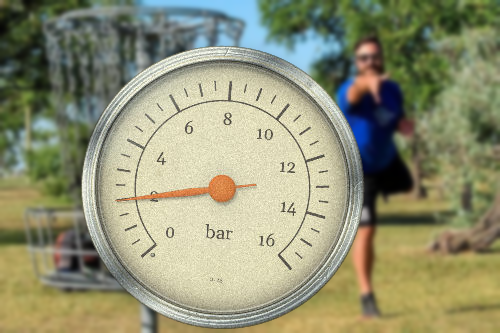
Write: 2 bar
